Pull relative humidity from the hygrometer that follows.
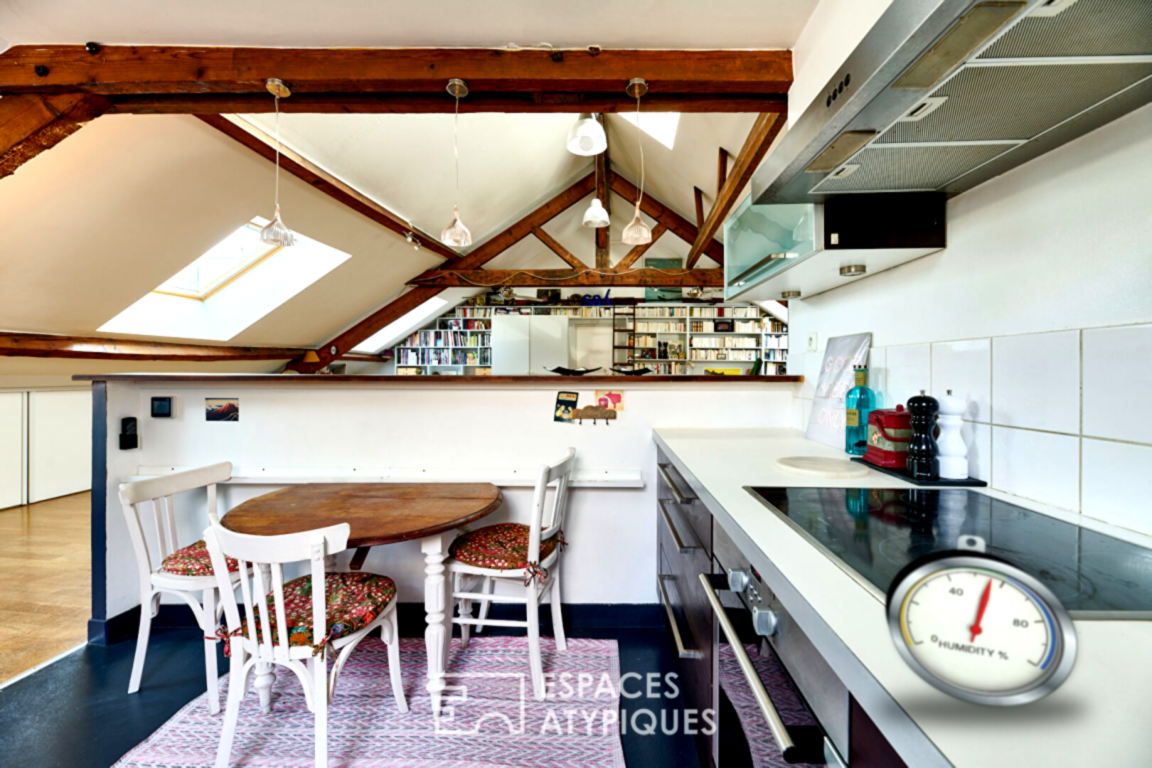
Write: 55 %
